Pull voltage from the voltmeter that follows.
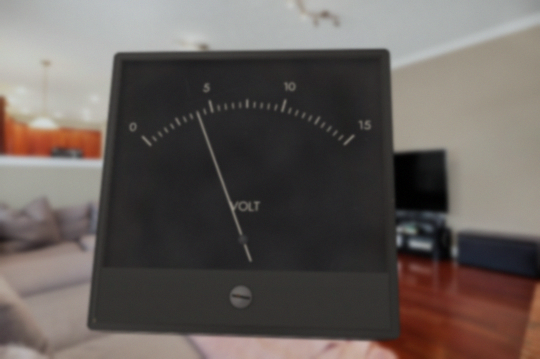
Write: 4 V
